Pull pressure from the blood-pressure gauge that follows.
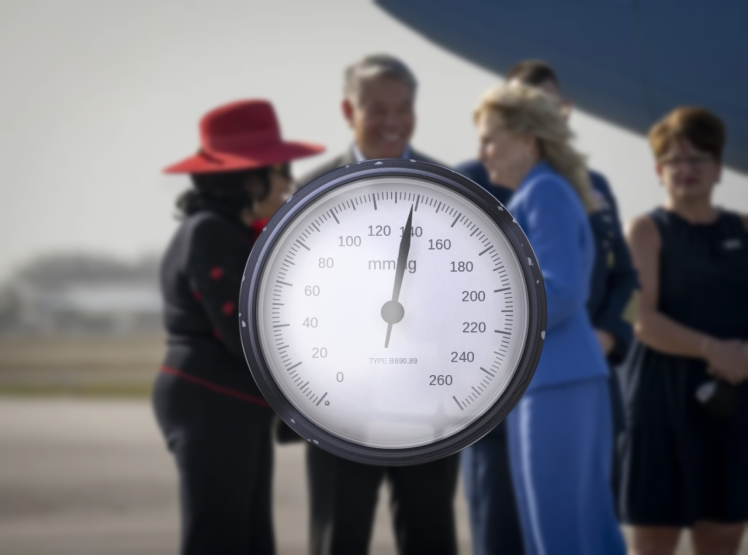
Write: 138 mmHg
